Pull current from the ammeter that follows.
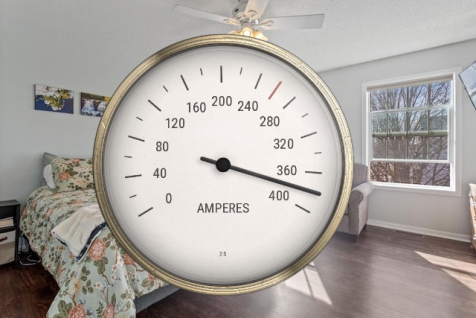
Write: 380 A
